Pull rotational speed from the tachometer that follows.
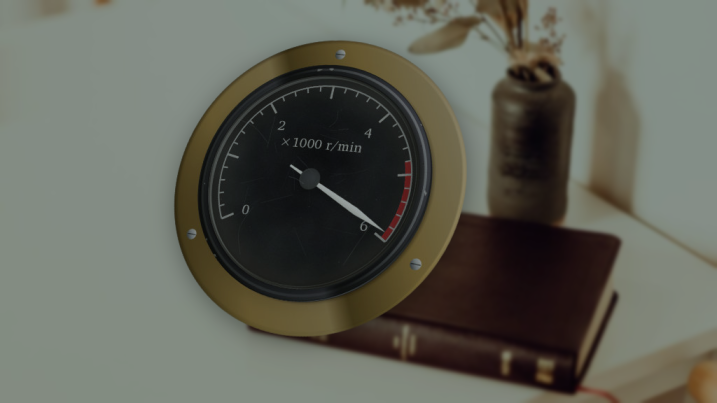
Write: 5900 rpm
